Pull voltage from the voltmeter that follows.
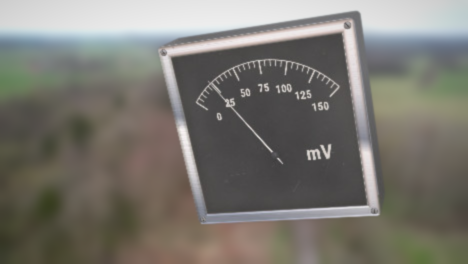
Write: 25 mV
